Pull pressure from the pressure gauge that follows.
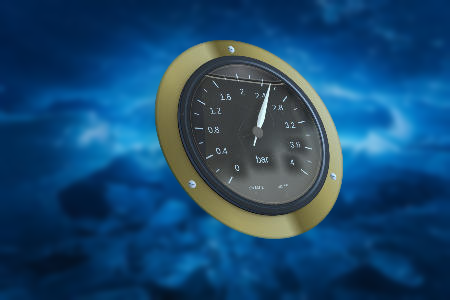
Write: 2.5 bar
